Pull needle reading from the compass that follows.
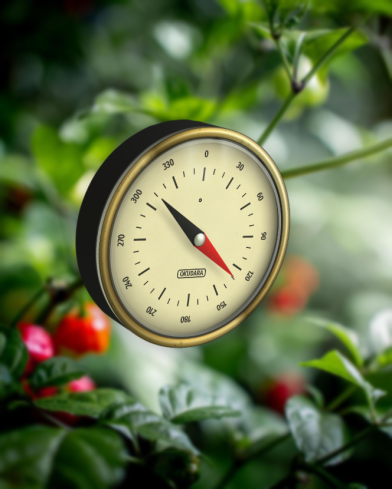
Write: 130 °
